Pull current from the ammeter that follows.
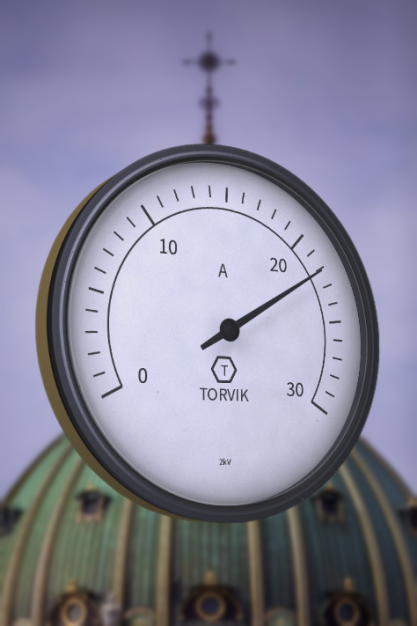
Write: 22 A
